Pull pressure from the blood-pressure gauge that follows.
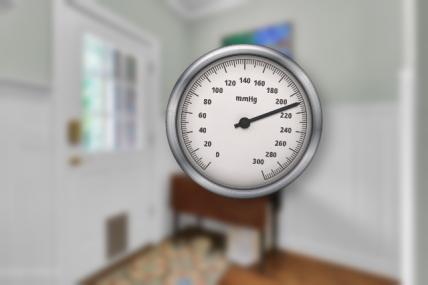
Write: 210 mmHg
